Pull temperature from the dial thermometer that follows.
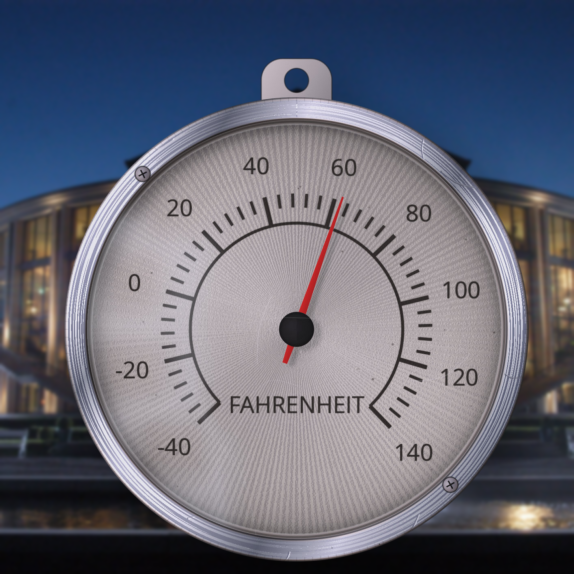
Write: 62 °F
